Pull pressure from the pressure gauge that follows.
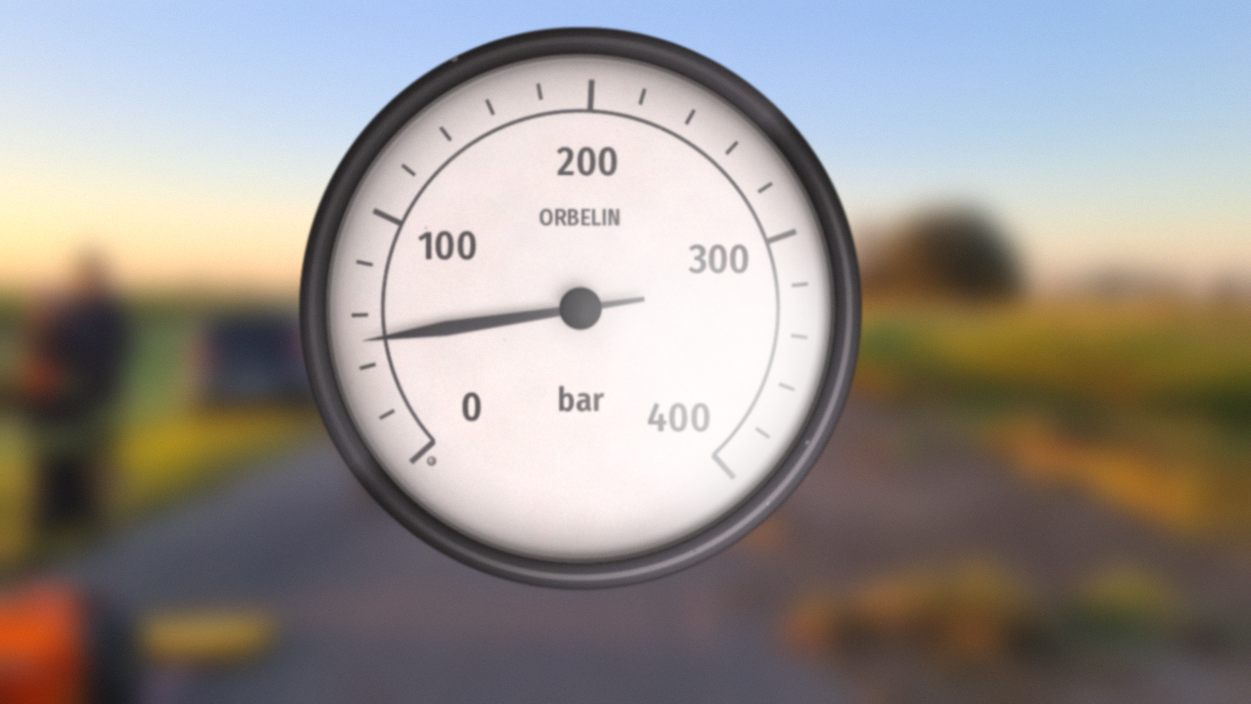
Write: 50 bar
